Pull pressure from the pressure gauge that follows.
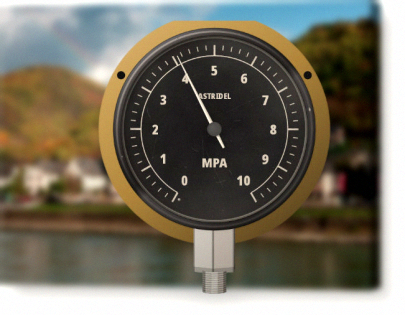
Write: 4.1 MPa
